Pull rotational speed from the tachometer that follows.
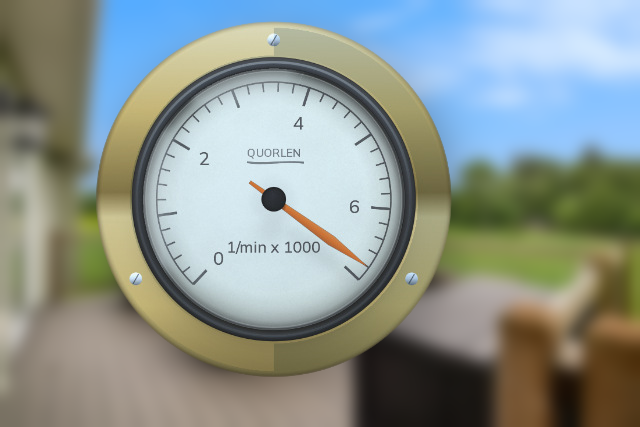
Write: 6800 rpm
